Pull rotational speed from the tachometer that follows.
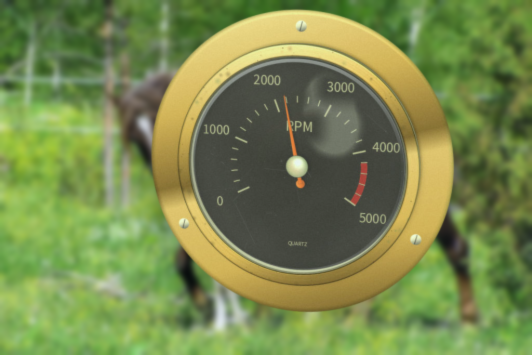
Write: 2200 rpm
